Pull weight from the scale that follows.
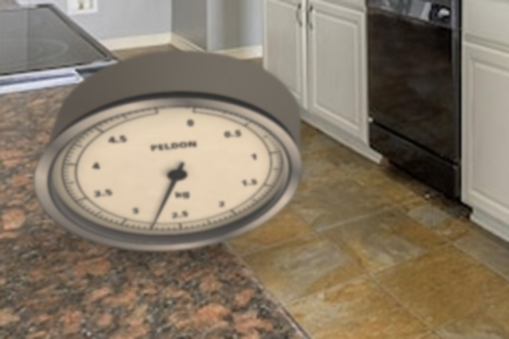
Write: 2.75 kg
